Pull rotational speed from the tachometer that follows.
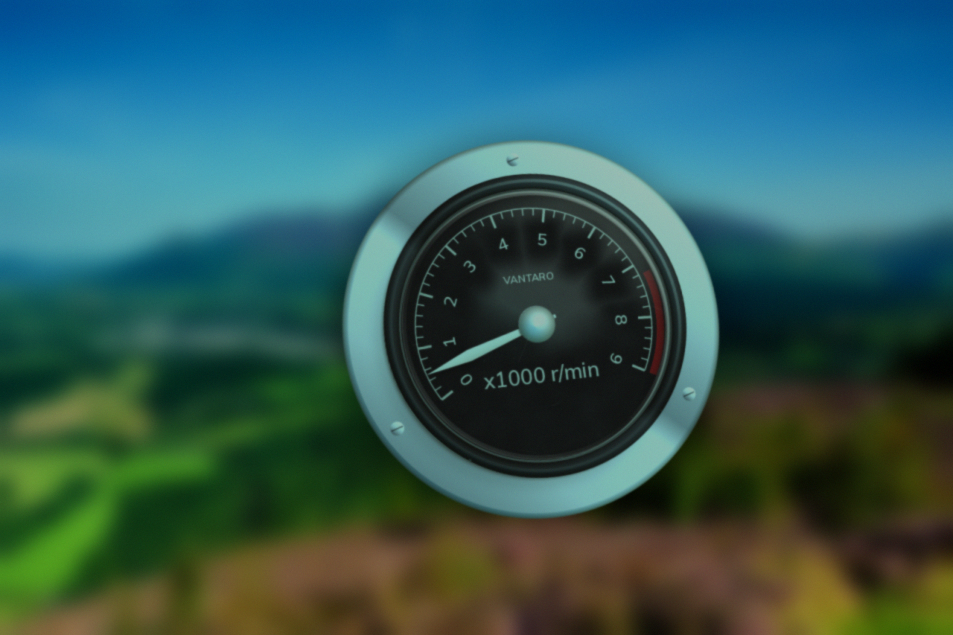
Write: 500 rpm
